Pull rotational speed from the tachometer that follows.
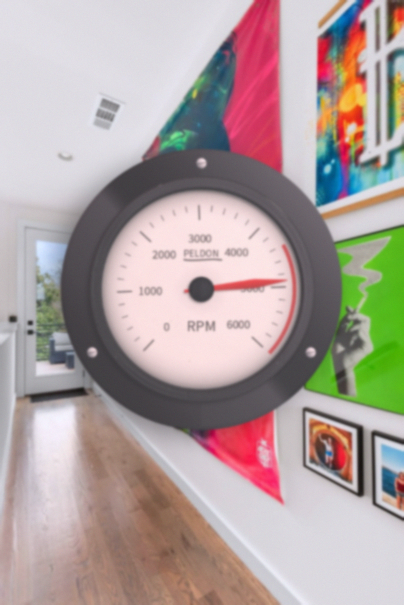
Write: 4900 rpm
